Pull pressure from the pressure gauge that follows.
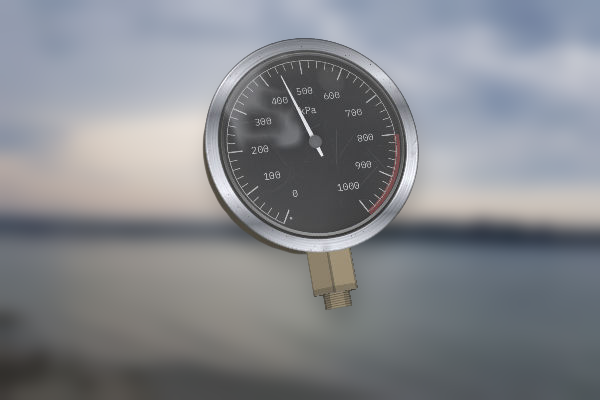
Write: 440 kPa
